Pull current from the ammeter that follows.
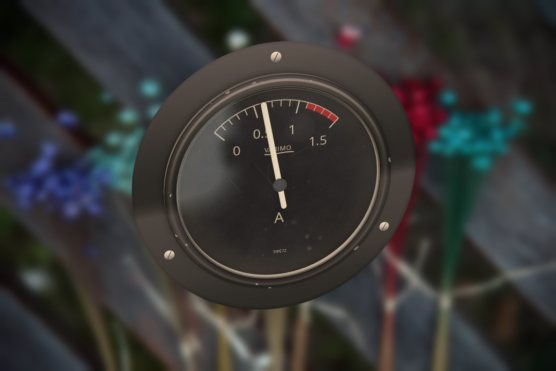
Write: 0.6 A
